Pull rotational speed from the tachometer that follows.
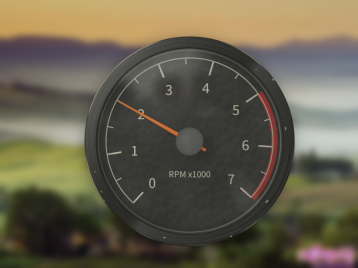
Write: 2000 rpm
